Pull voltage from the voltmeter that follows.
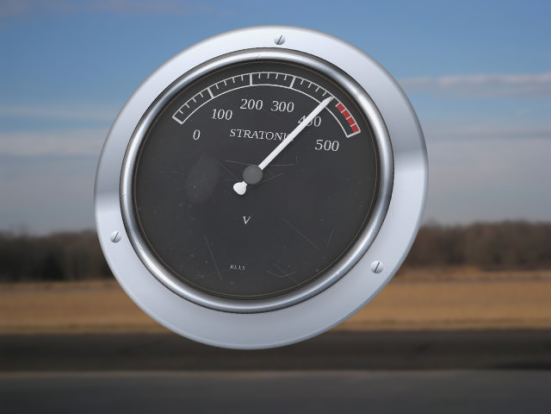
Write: 400 V
